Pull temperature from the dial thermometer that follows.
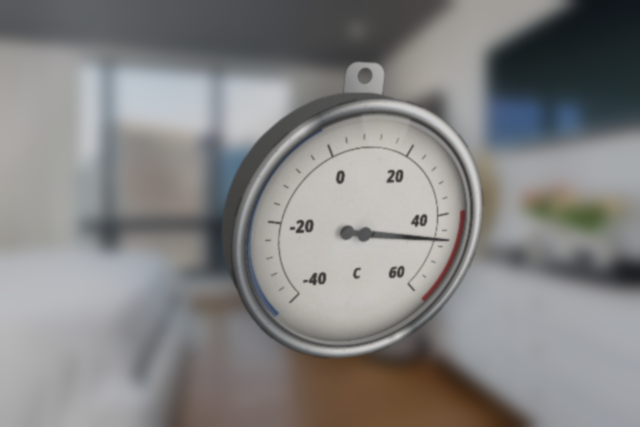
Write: 46 °C
